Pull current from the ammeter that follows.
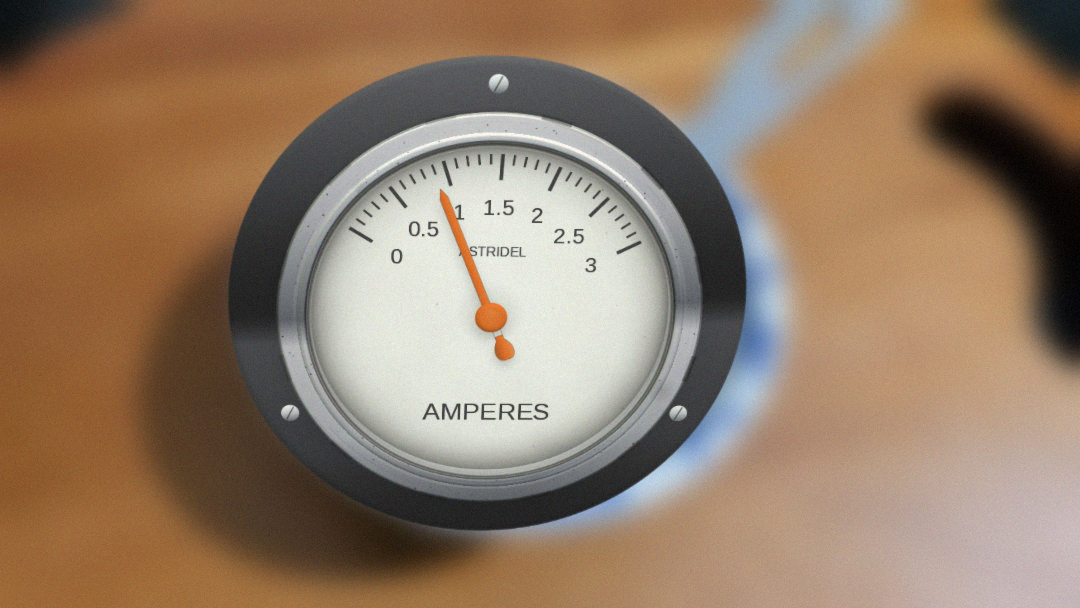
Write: 0.9 A
